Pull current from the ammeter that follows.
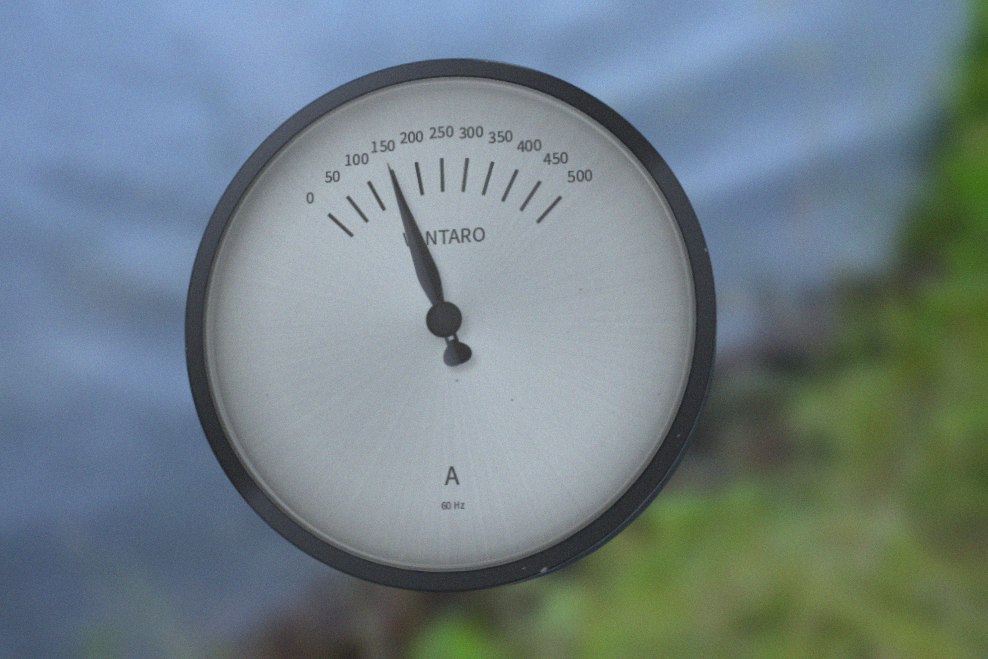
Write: 150 A
